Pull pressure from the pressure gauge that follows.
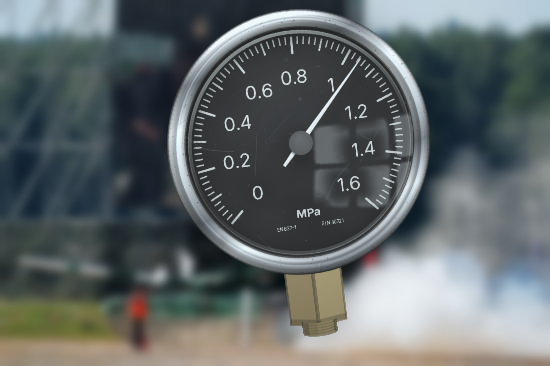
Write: 1.04 MPa
